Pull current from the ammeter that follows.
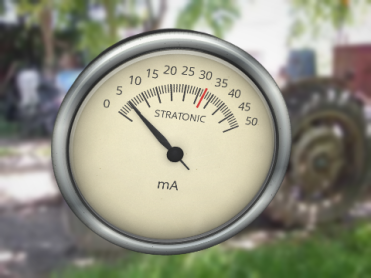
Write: 5 mA
